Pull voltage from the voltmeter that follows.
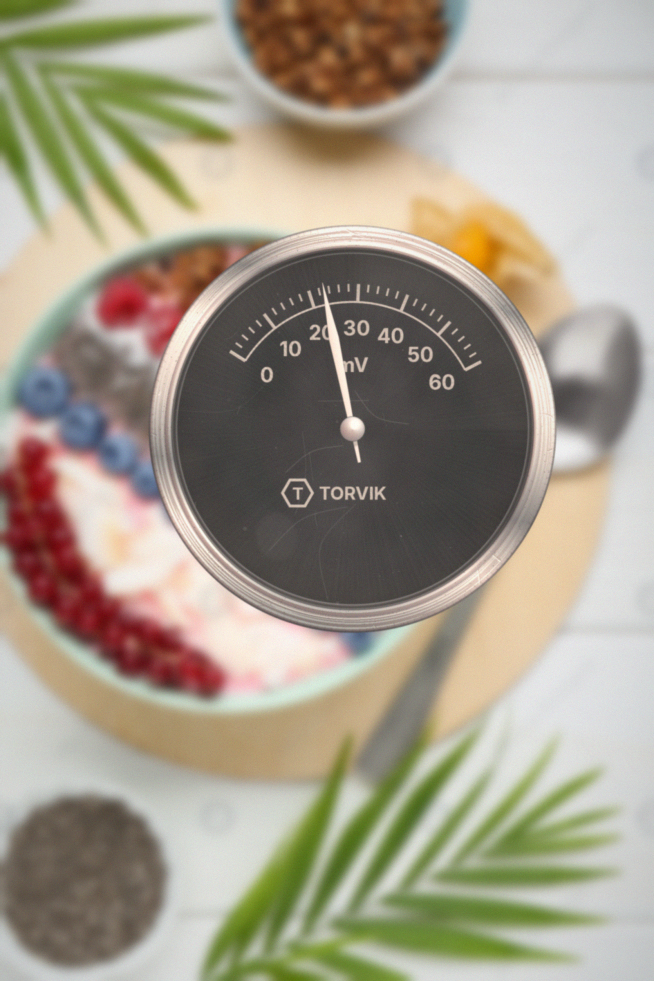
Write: 23 mV
